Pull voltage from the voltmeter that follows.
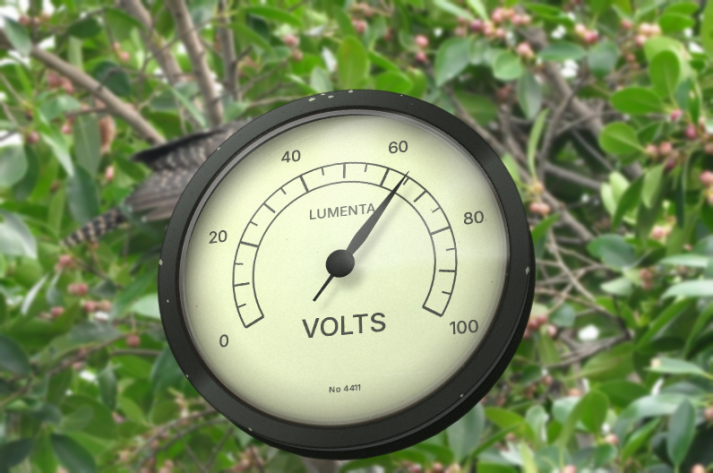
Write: 65 V
